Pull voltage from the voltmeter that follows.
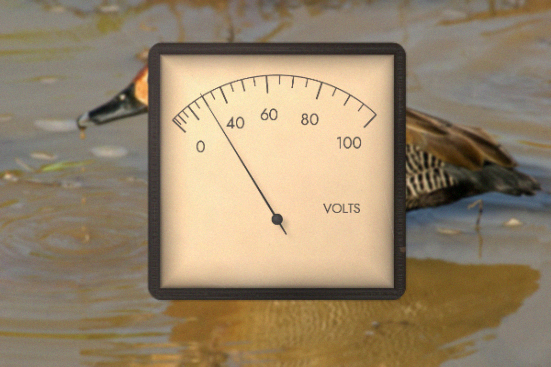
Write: 30 V
